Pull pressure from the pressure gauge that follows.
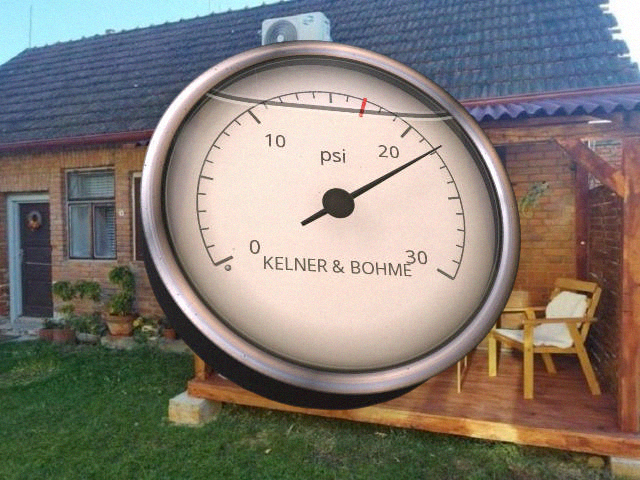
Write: 22 psi
